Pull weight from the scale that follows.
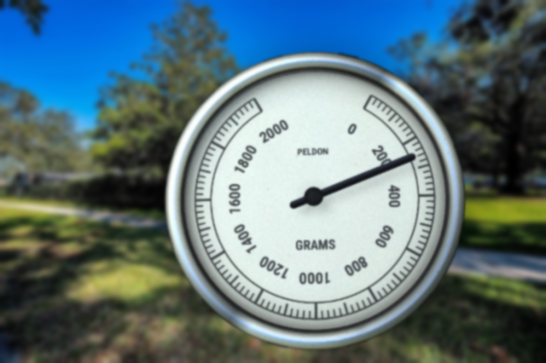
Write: 260 g
